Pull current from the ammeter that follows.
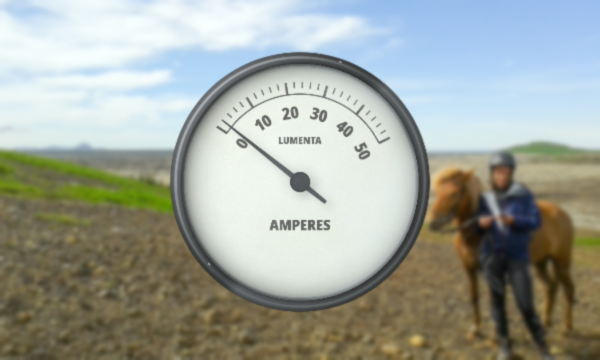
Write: 2 A
